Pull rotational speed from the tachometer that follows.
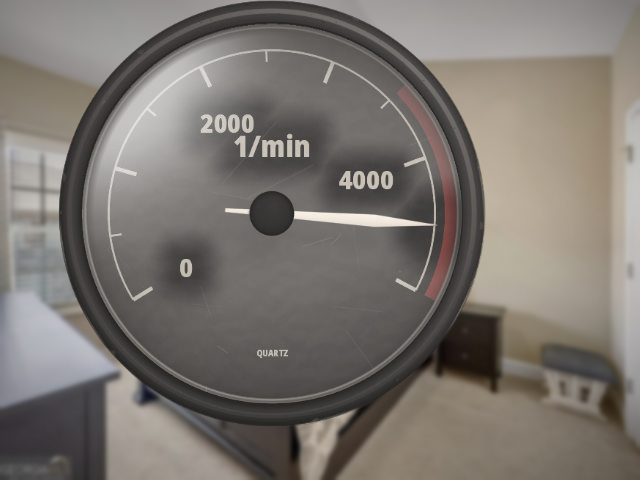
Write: 4500 rpm
